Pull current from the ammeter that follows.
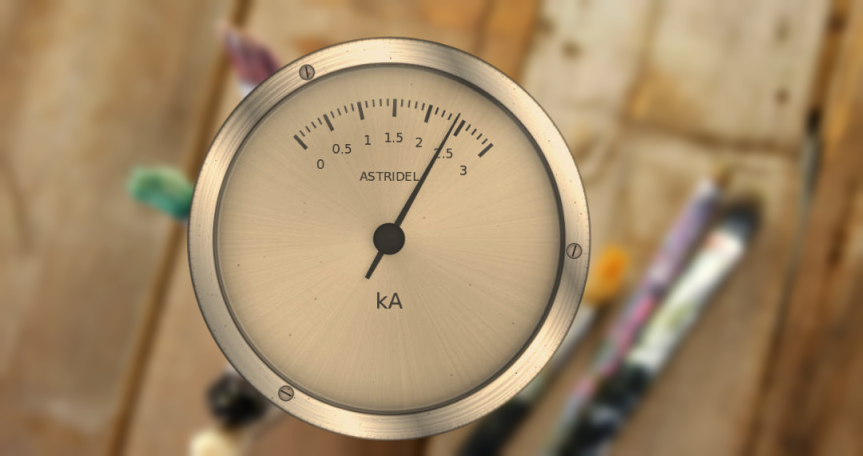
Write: 2.4 kA
